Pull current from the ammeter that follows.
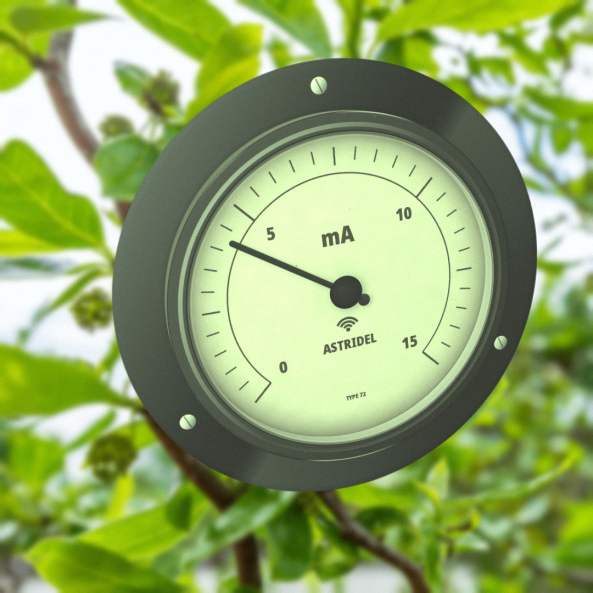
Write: 4.25 mA
